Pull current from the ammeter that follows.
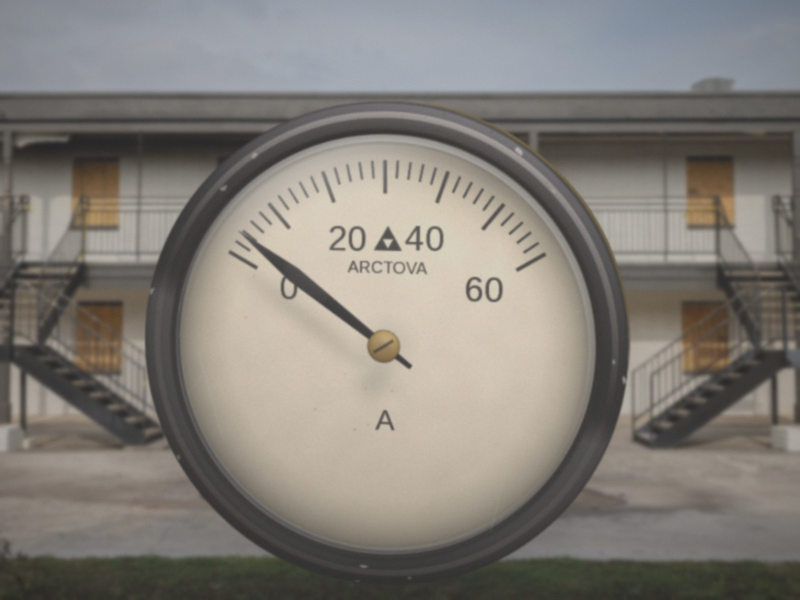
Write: 4 A
